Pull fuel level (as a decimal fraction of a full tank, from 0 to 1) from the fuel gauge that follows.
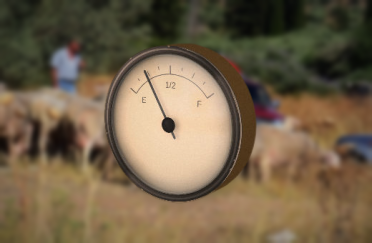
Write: 0.25
